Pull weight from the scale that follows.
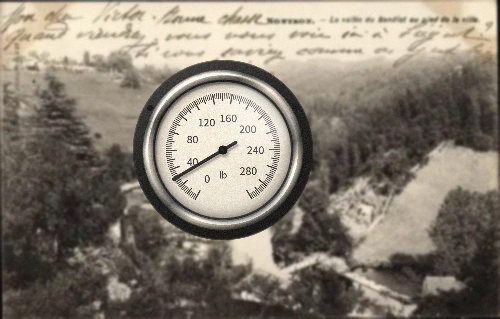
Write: 30 lb
